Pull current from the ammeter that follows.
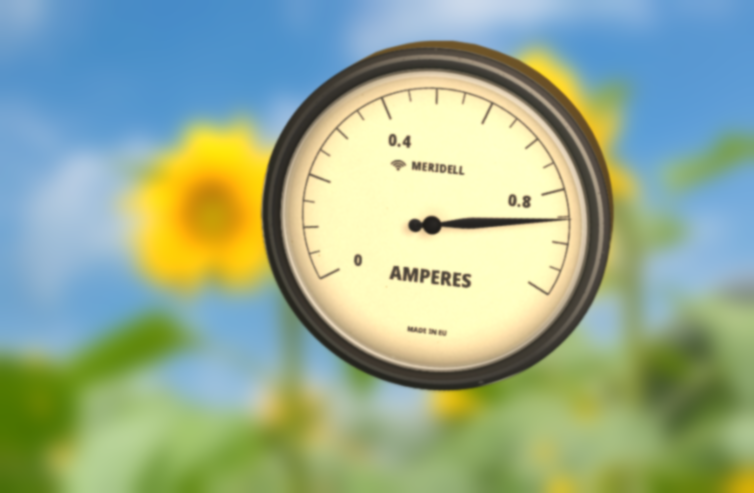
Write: 0.85 A
